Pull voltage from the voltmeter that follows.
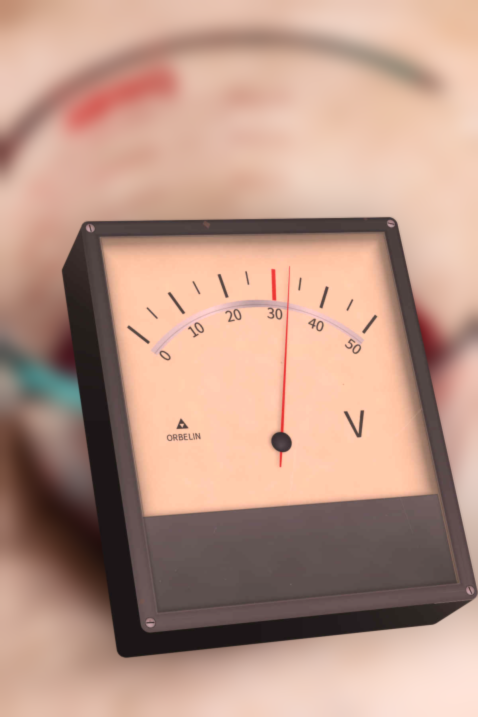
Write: 32.5 V
